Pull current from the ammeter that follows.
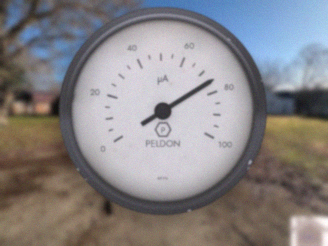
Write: 75 µA
